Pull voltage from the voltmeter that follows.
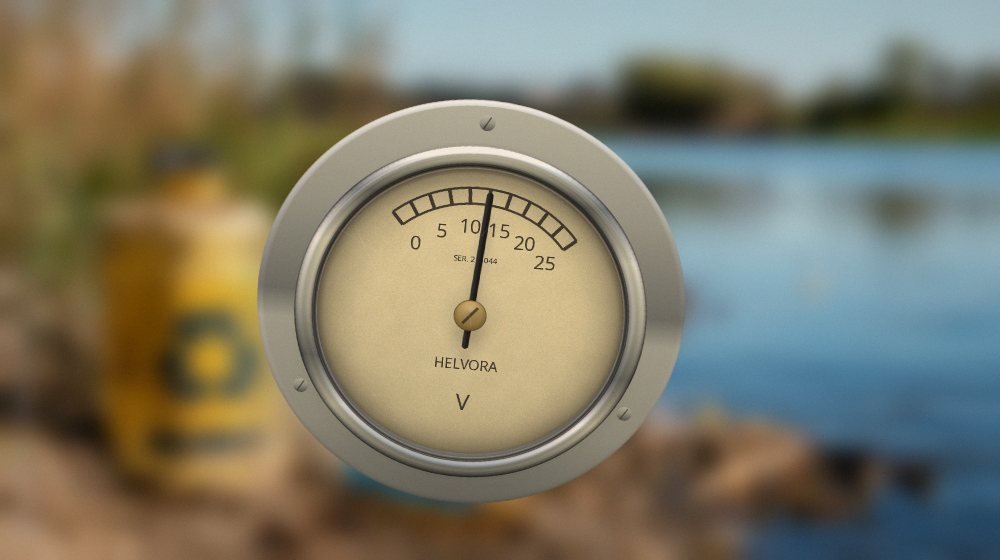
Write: 12.5 V
